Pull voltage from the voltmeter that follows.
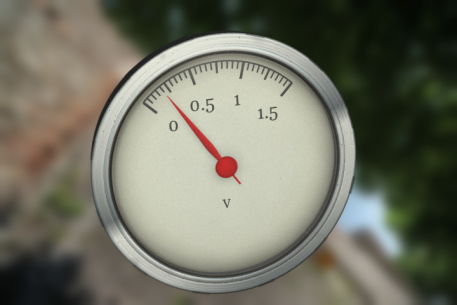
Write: 0.2 V
